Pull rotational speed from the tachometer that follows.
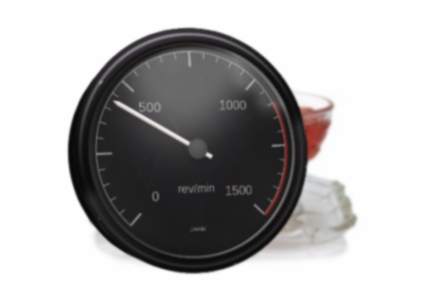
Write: 425 rpm
